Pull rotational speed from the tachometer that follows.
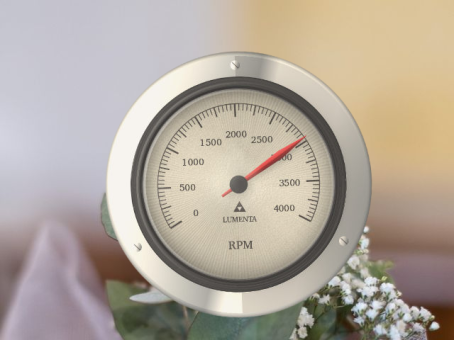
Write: 2950 rpm
